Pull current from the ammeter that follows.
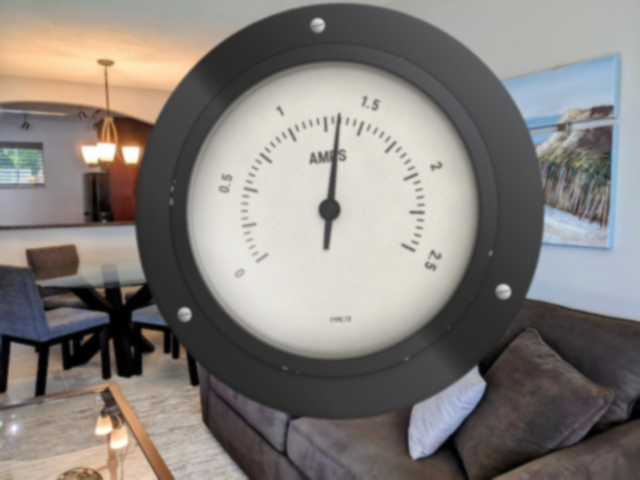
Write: 1.35 A
